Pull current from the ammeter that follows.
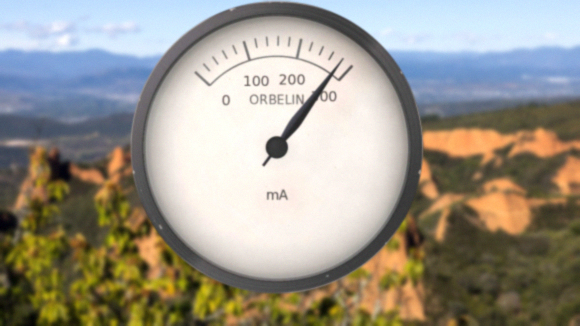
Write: 280 mA
